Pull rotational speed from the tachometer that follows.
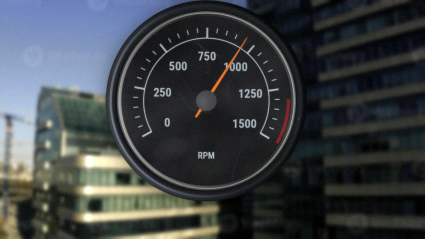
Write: 950 rpm
